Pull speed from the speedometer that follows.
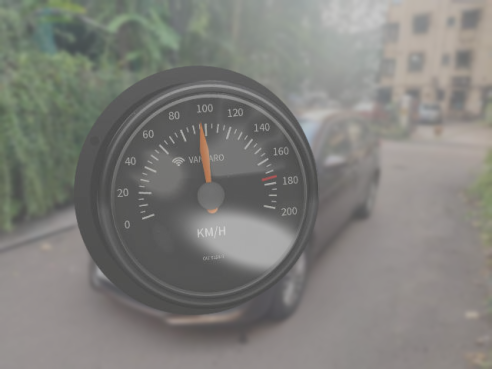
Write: 95 km/h
